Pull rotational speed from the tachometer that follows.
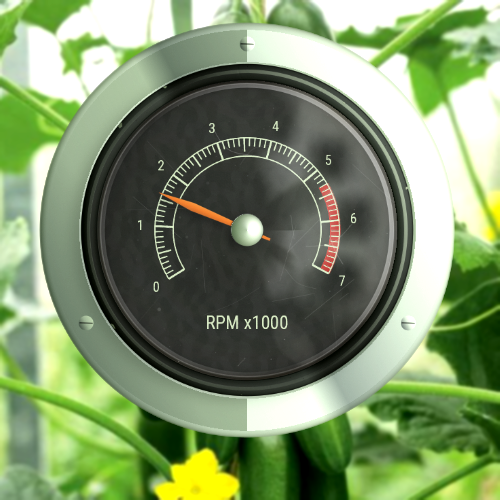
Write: 1600 rpm
